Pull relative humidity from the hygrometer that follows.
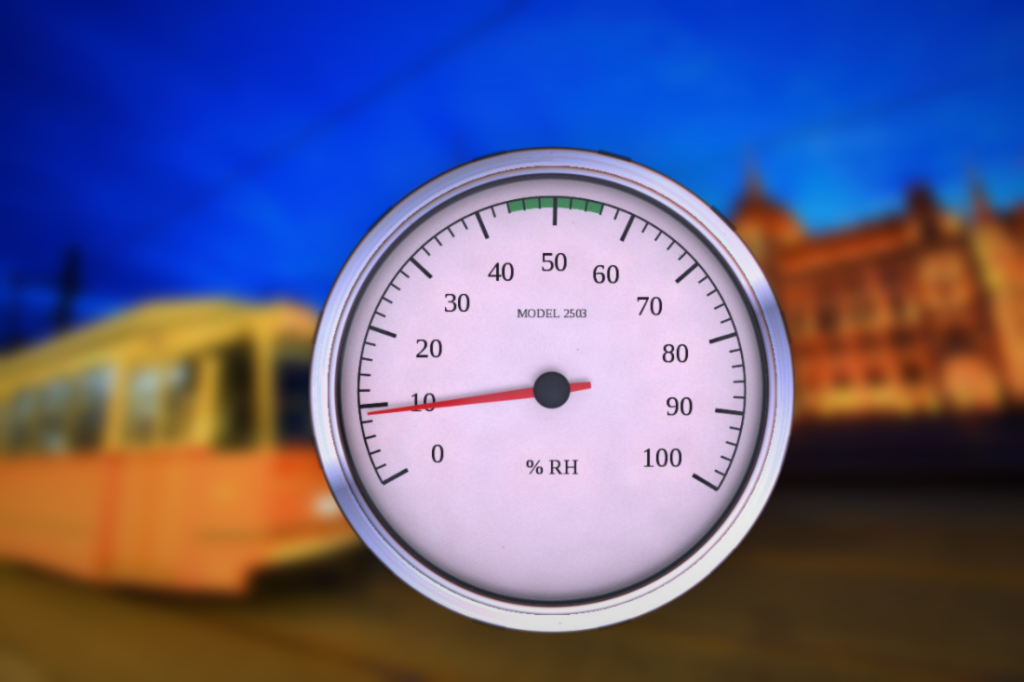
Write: 9 %
